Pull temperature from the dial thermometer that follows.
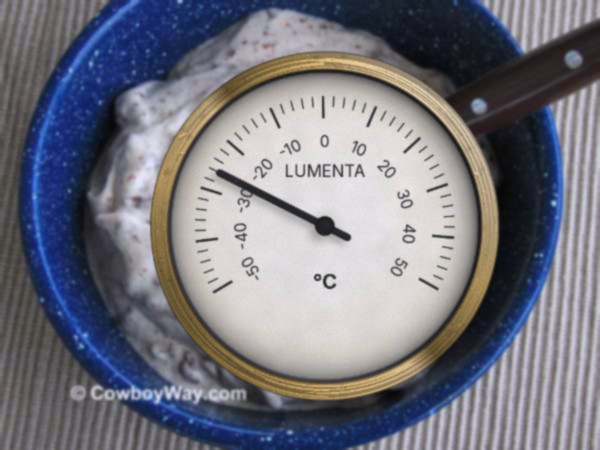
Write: -26 °C
